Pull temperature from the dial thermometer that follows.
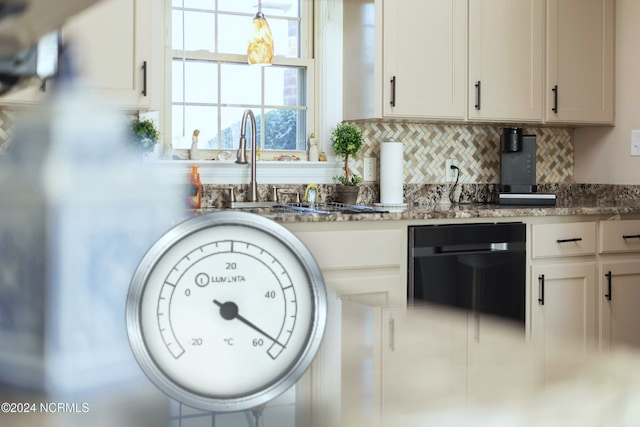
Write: 56 °C
